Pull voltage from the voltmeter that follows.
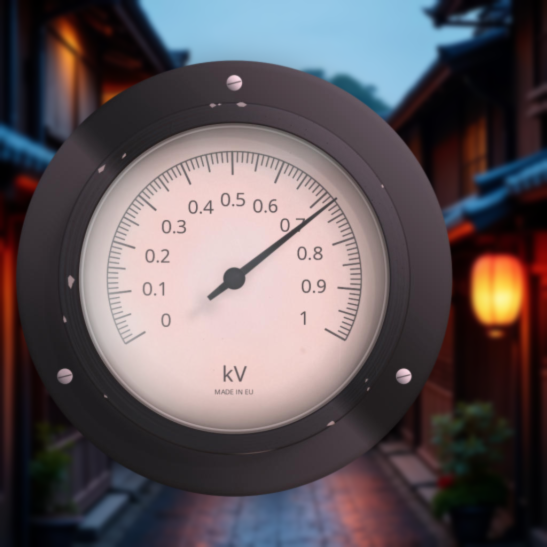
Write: 0.72 kV
